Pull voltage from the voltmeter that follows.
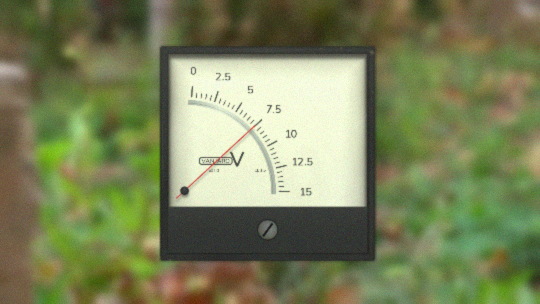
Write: 7.5 V
